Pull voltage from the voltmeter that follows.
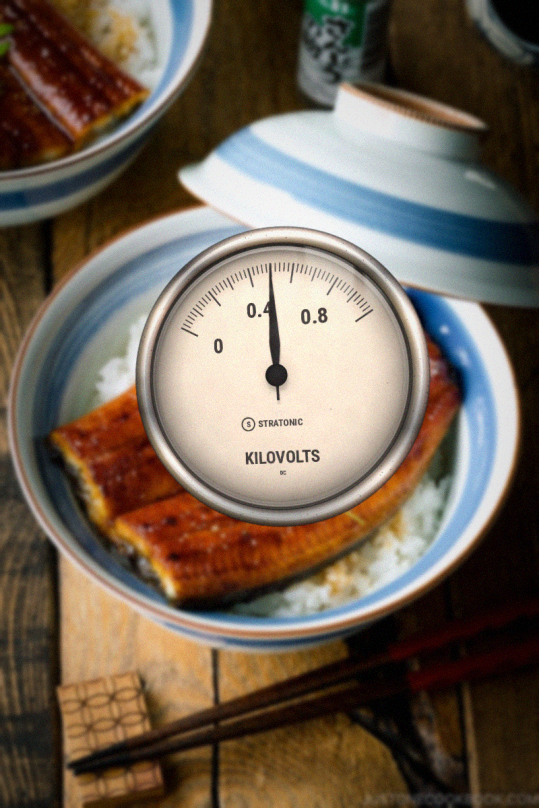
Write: 0.5 kV
